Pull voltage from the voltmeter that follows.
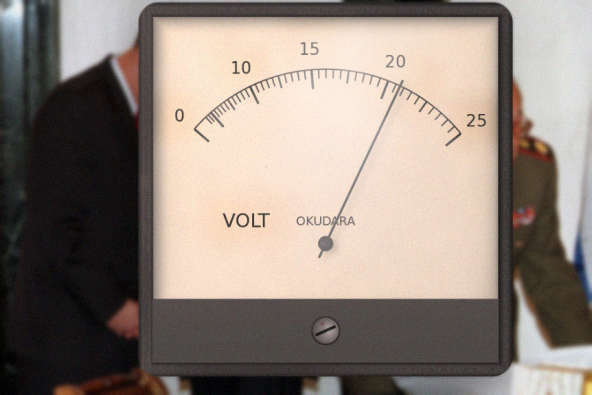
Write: 20.75 V
